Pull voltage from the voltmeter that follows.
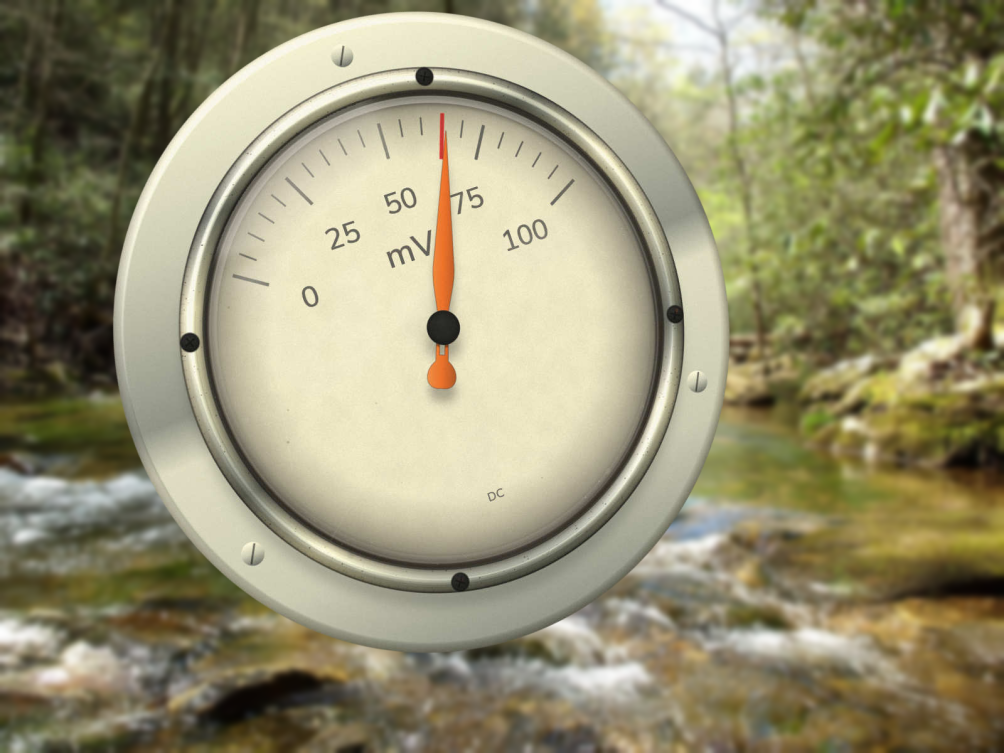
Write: 65 mV
